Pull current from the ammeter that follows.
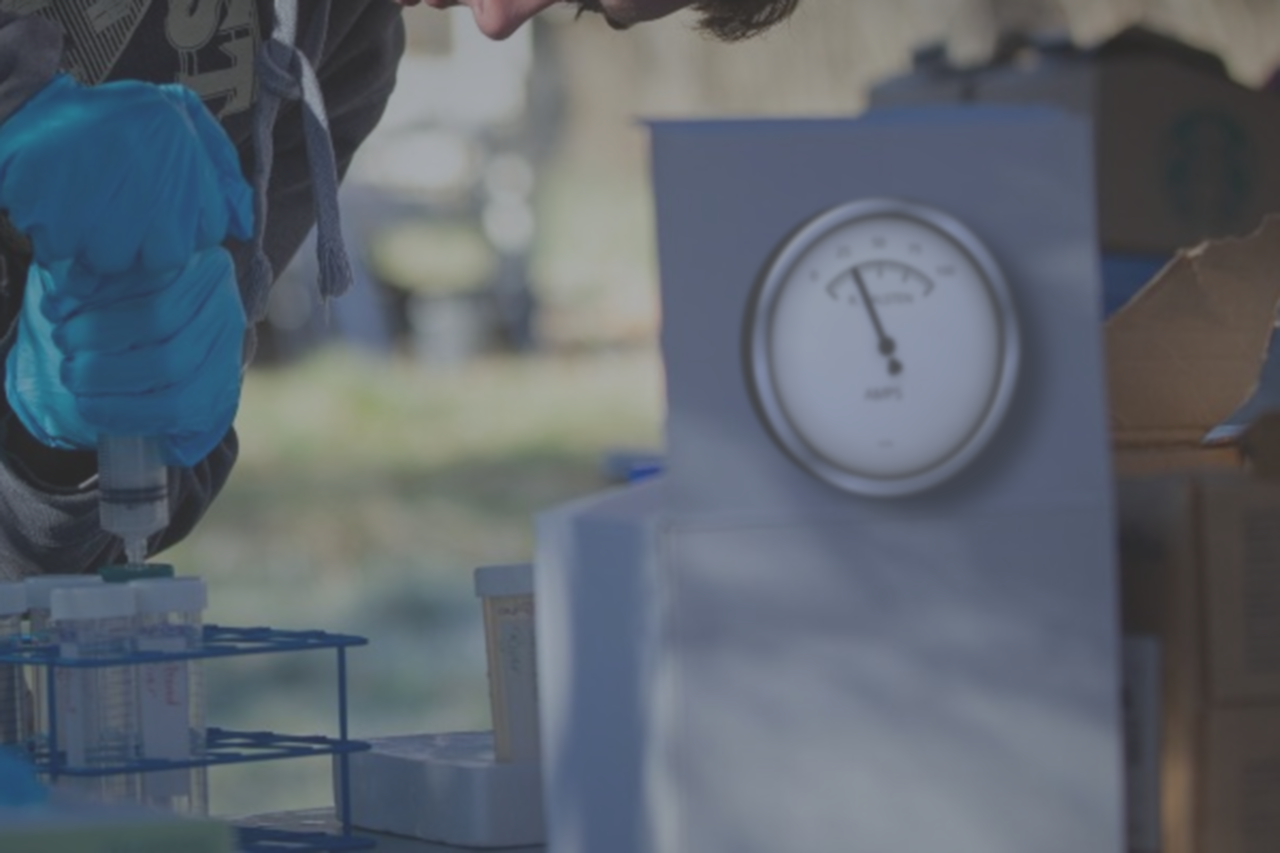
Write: 25 A
